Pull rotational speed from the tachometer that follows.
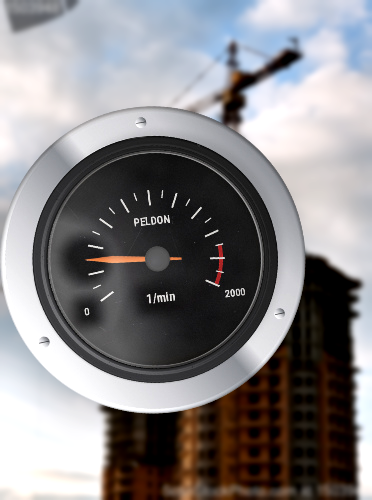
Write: 300 rpm
